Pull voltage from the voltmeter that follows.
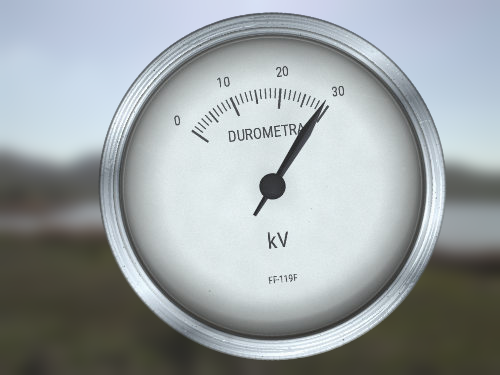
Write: 29 kV
